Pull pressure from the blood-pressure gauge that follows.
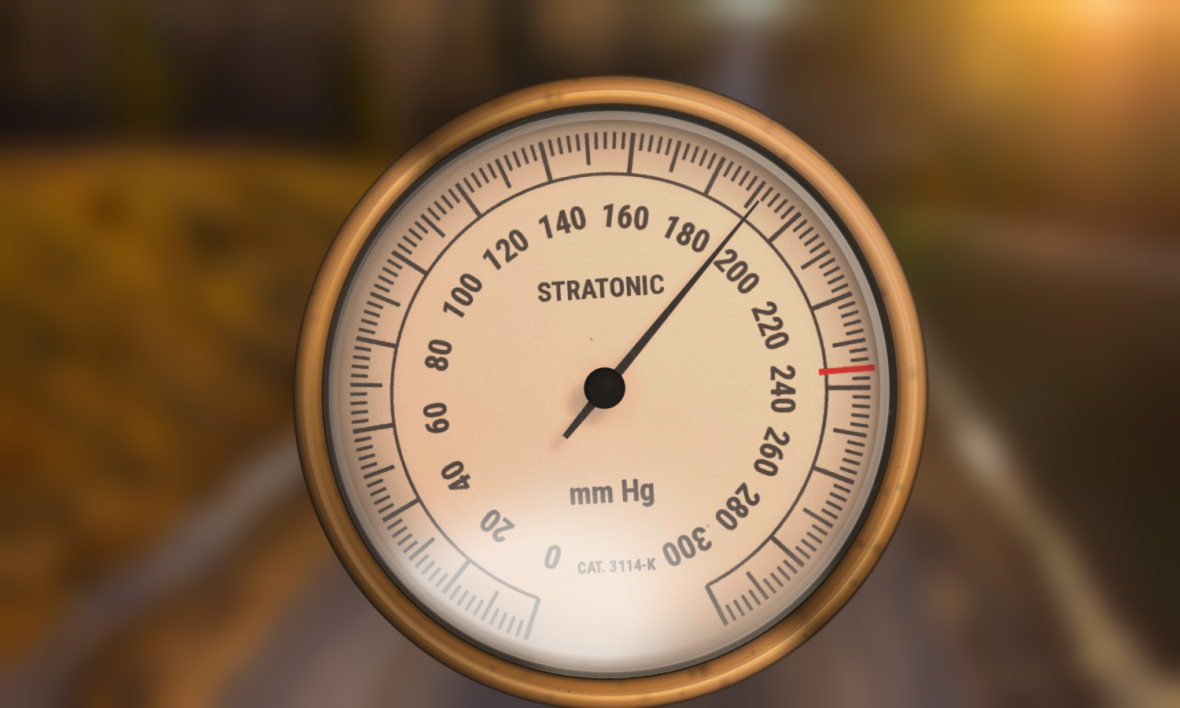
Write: 192 mmHg
